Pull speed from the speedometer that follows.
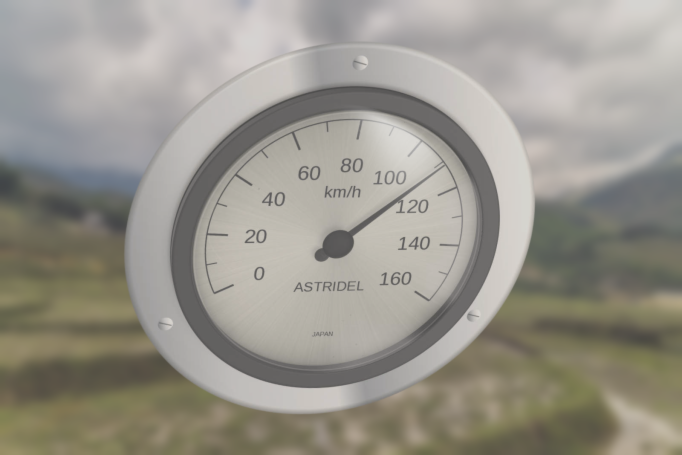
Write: 110 km/h
